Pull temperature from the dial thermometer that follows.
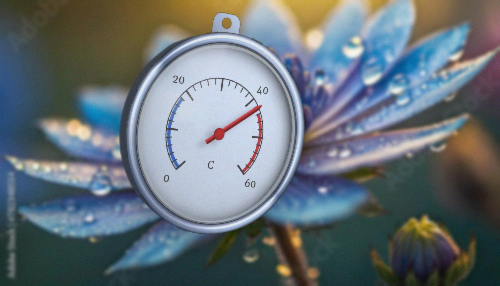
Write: 42 °C
